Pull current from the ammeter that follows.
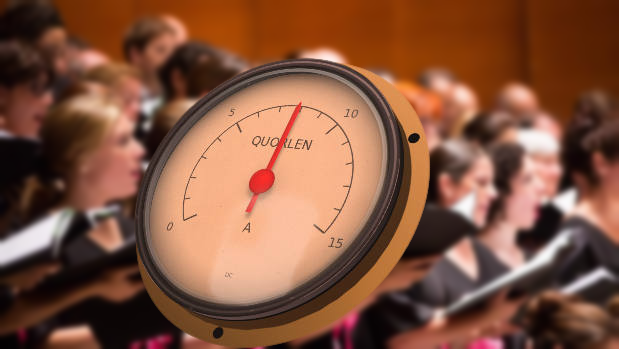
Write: 8 A
